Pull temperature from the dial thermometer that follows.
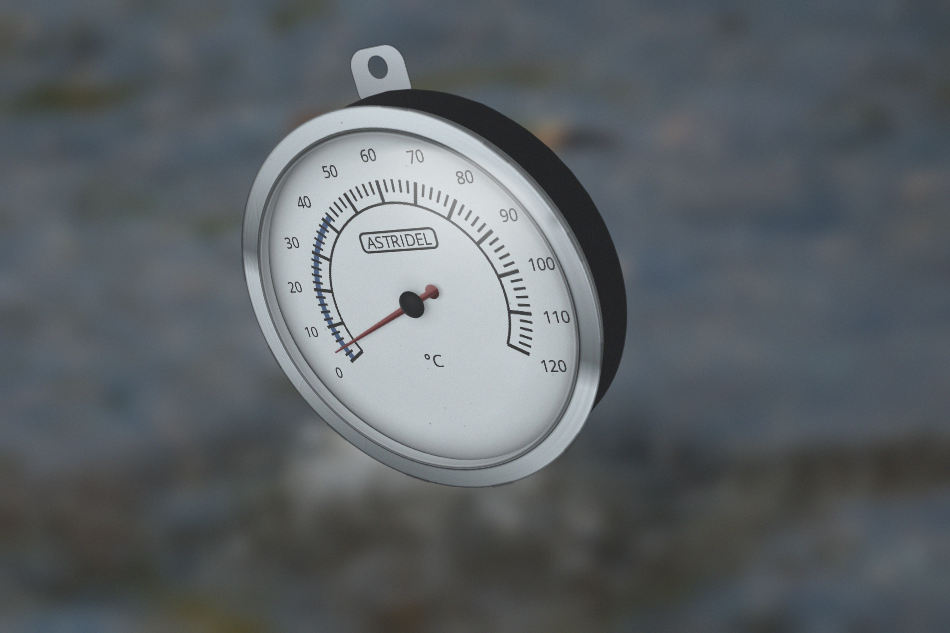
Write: 4 °C
